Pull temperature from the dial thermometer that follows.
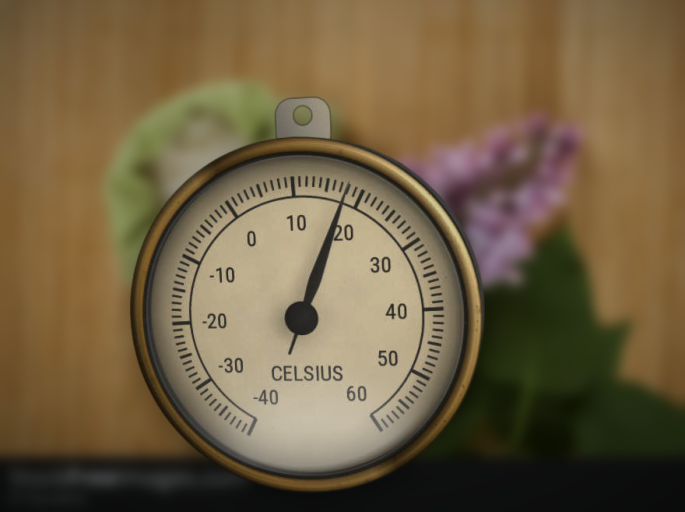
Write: 18 °C
